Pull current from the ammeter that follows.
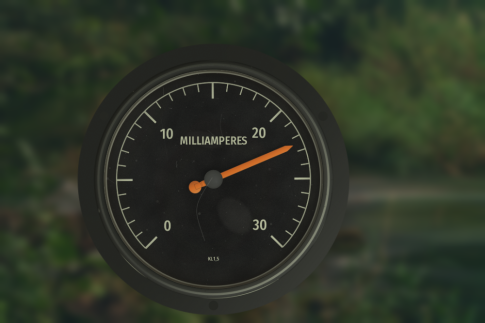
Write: 22.5 mA
